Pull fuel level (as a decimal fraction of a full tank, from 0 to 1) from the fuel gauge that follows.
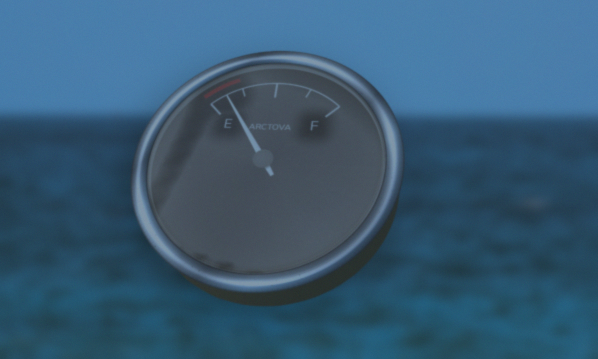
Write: 0.125
